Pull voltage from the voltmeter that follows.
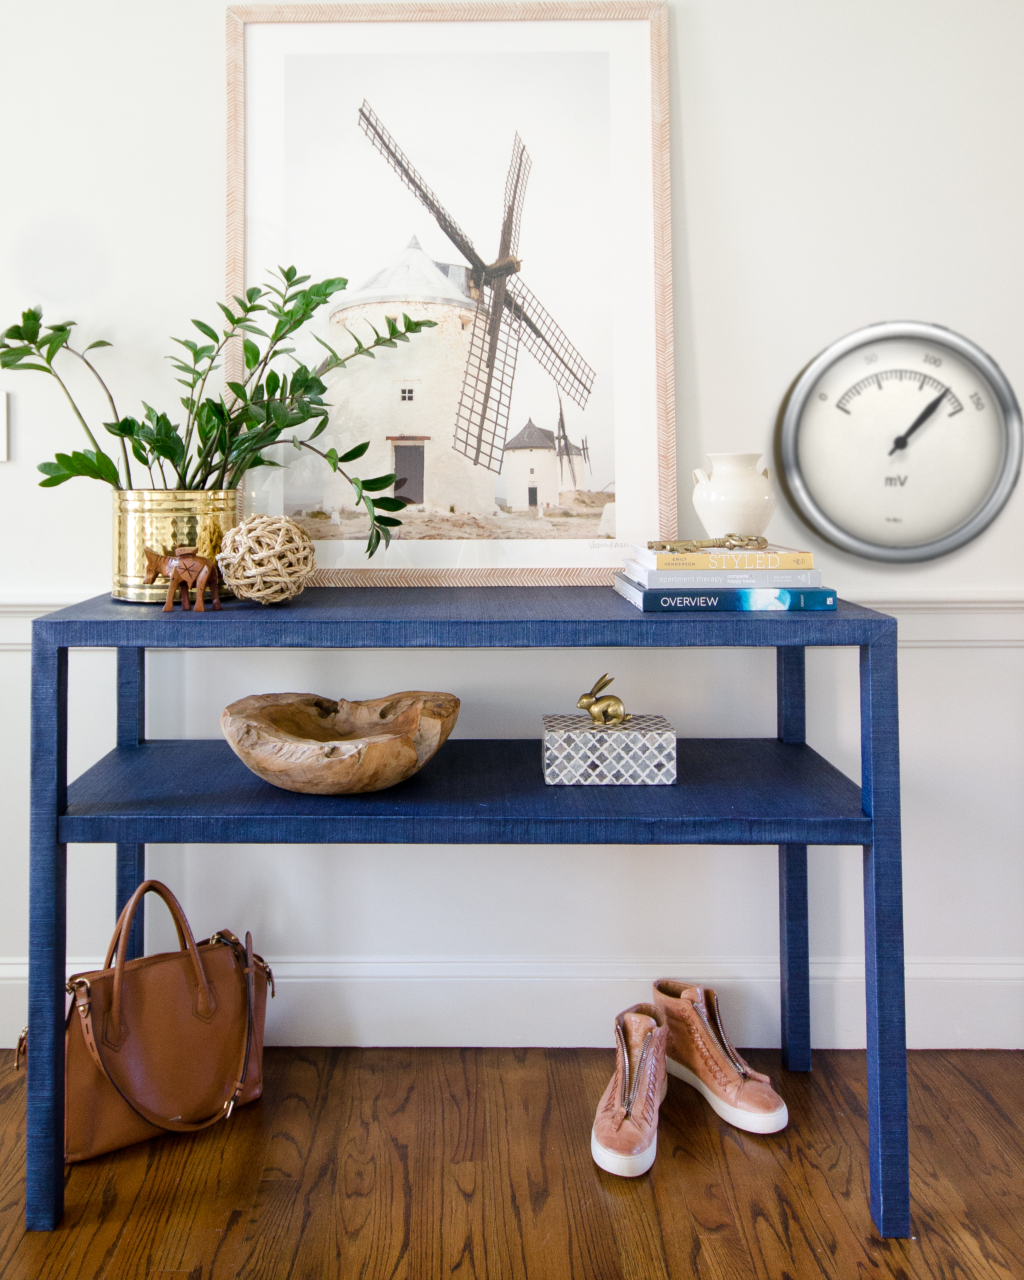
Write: 125 mV
